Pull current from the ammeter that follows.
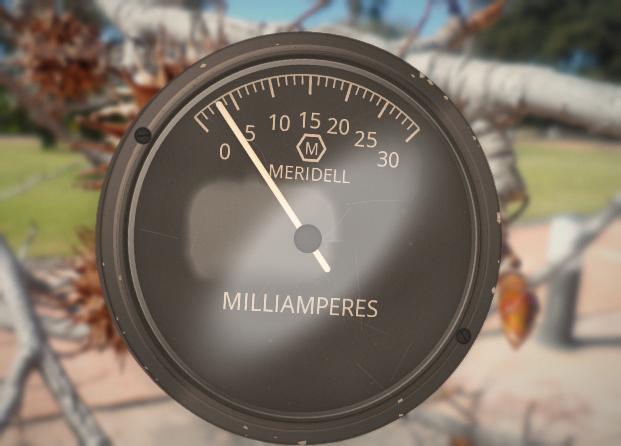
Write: 3 mA
